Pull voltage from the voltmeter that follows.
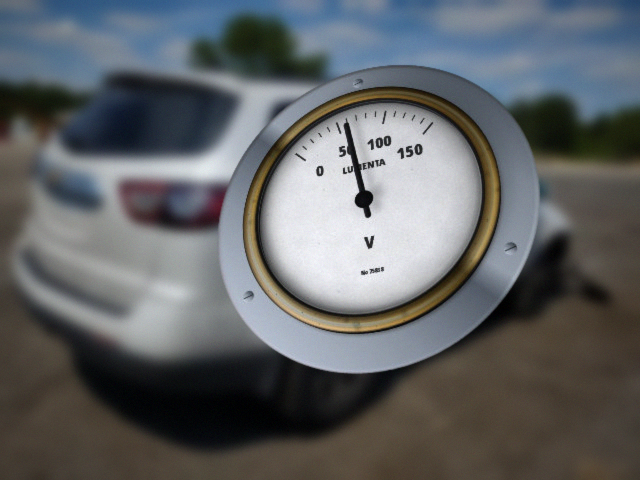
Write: 60 V
